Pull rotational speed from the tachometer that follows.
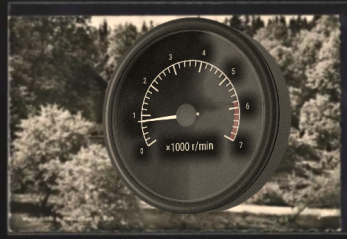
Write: 800 rpm
